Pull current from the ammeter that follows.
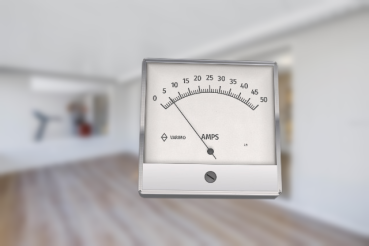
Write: 5 A
